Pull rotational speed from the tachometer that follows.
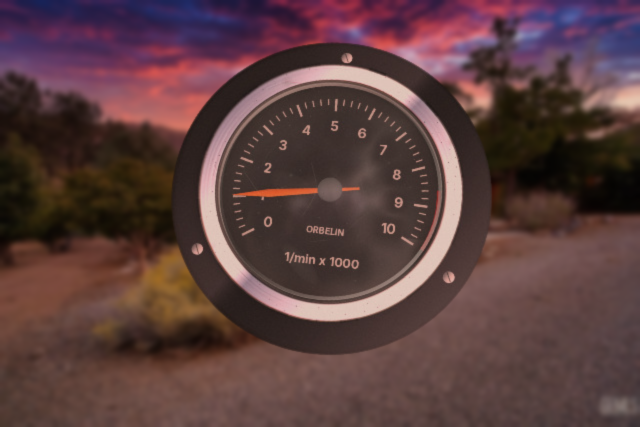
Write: 1000 rpm
